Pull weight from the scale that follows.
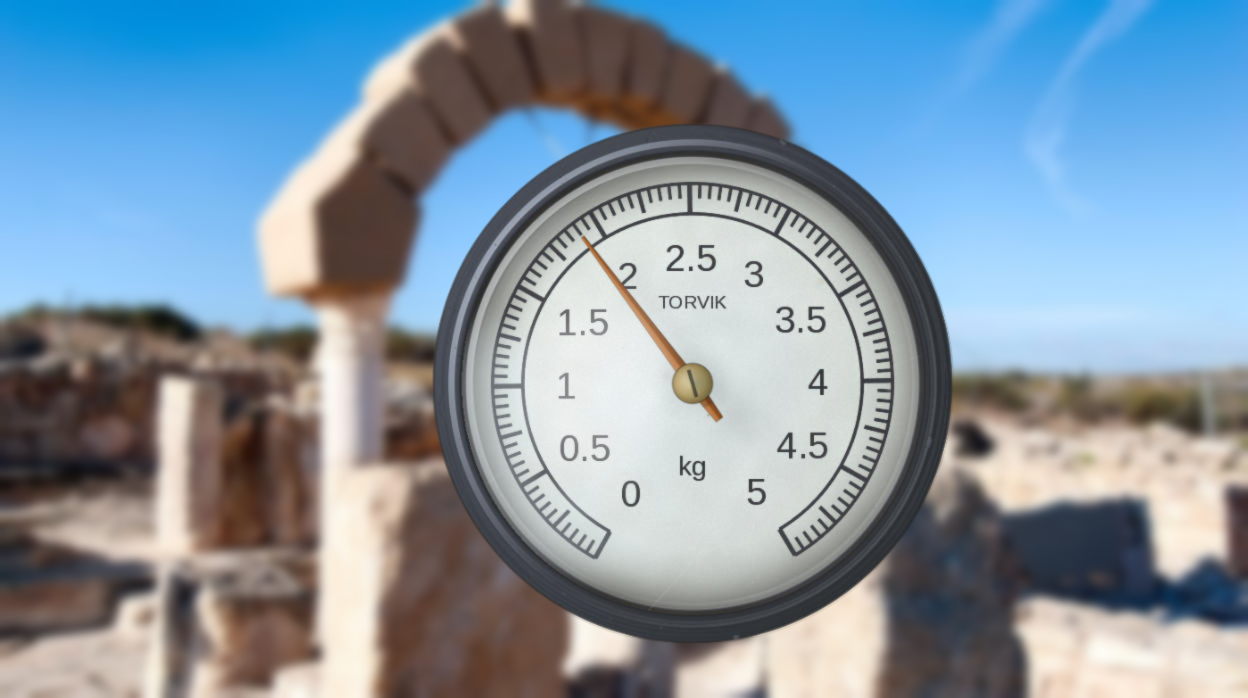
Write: 1.9 kg
